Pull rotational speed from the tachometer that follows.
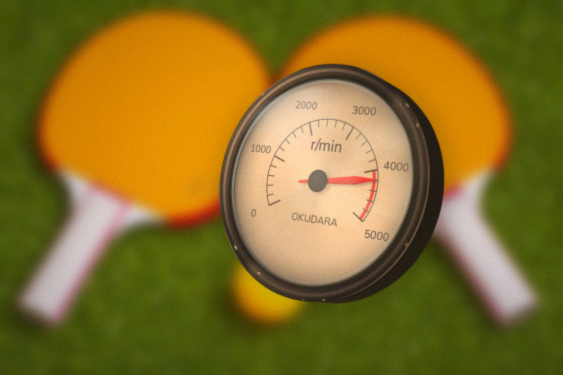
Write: 4200 rpm
